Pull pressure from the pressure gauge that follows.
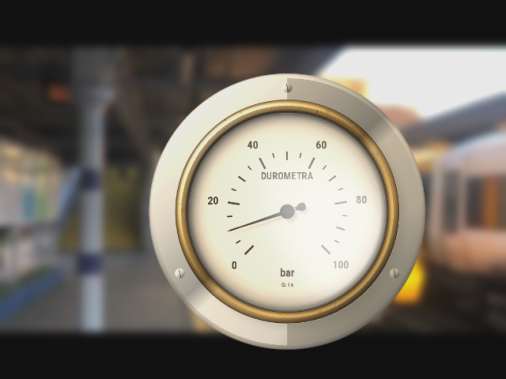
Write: 10 bar
